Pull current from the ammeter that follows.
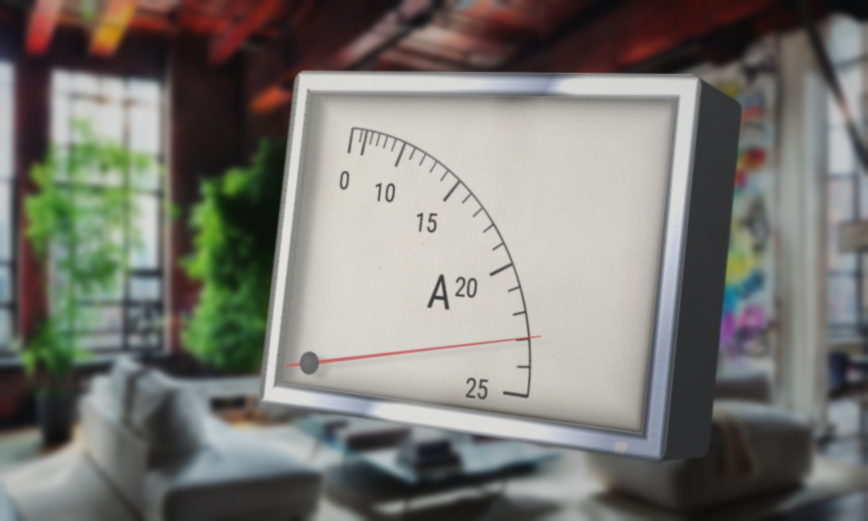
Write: 23 A
